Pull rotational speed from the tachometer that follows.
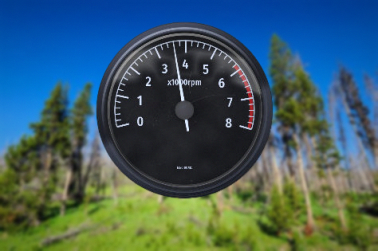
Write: 3600 rpm
